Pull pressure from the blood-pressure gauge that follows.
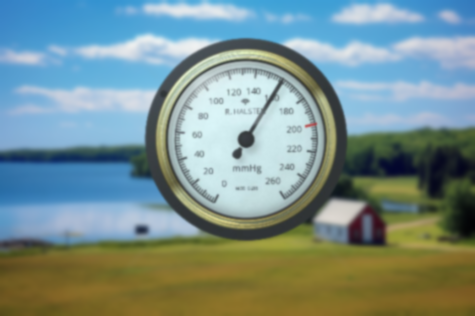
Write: 160 mmHg
